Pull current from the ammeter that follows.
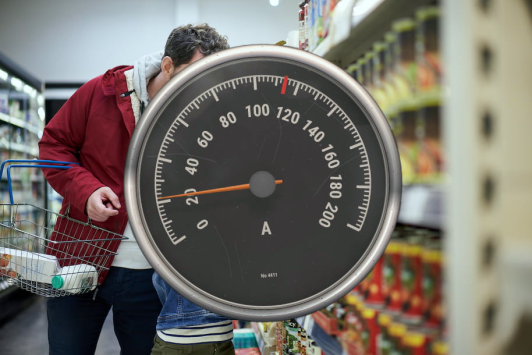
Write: 22 A
